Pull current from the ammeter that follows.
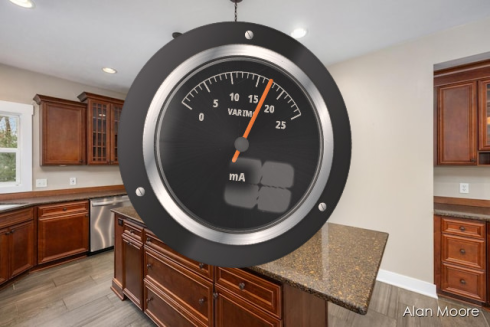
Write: 17 mA
